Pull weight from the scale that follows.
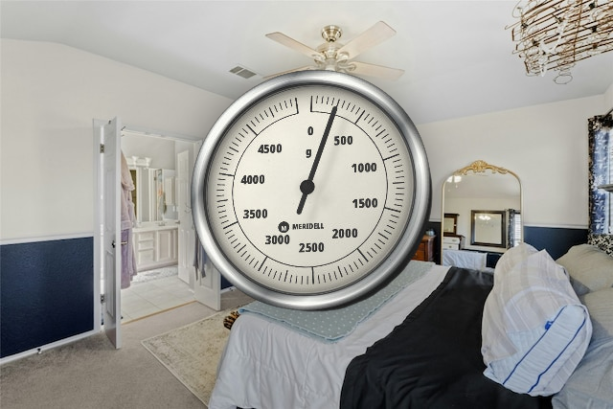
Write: 250 g
